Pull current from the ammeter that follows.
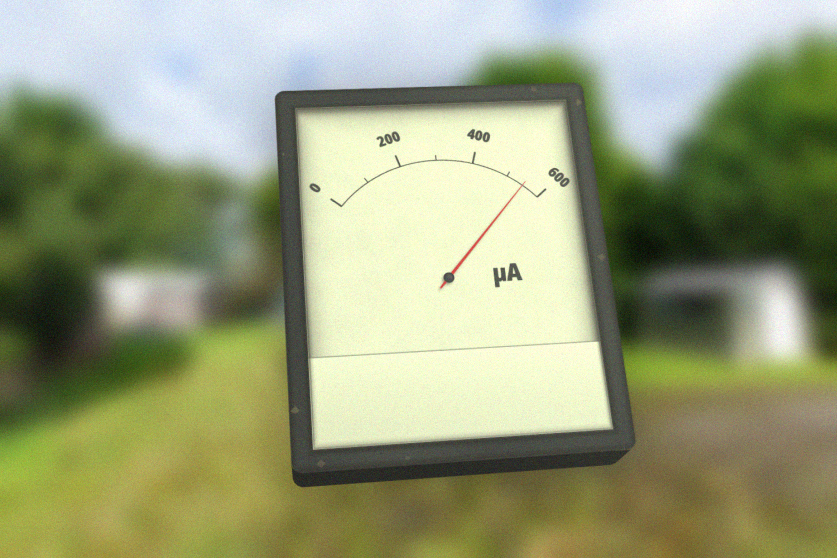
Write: 550 µA
